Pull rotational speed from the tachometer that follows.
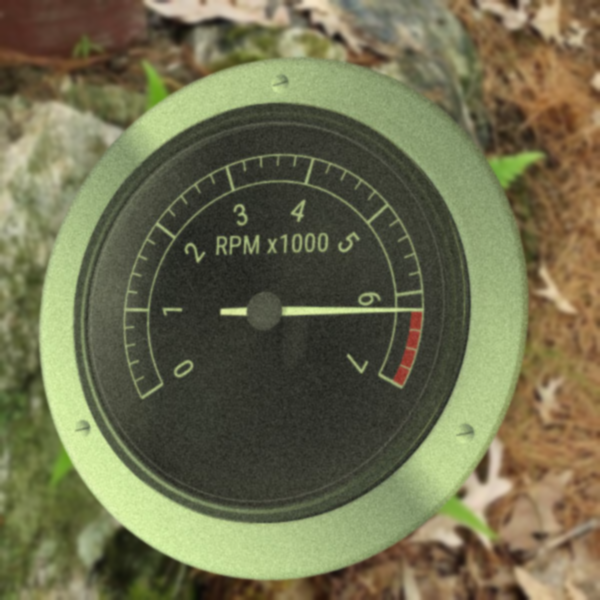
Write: 6200 rpm
